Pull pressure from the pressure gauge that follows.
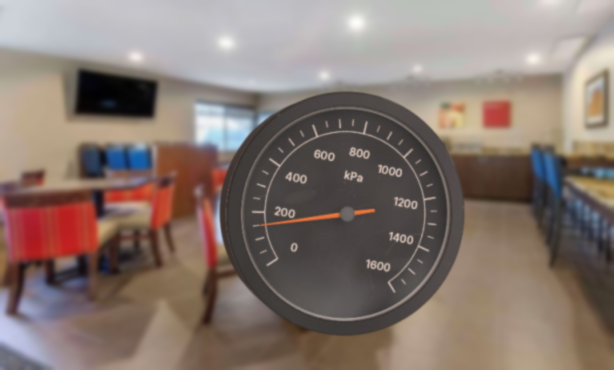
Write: 150 kPa
